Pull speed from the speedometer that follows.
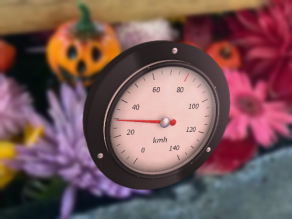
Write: 30 km/h
